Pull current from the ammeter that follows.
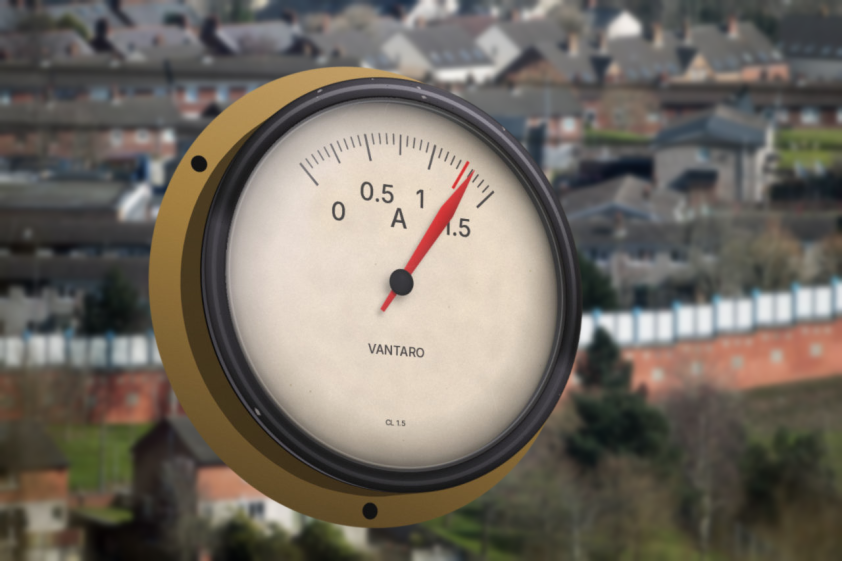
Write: 1.3 A
